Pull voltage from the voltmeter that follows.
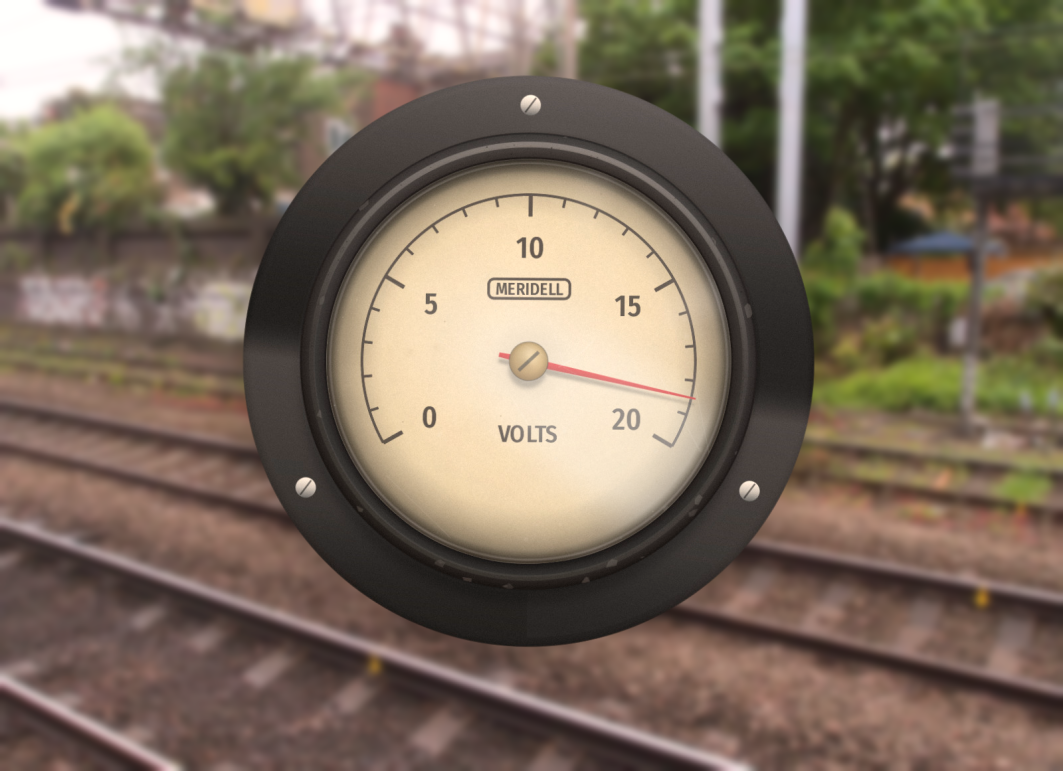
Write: 18.5 V
